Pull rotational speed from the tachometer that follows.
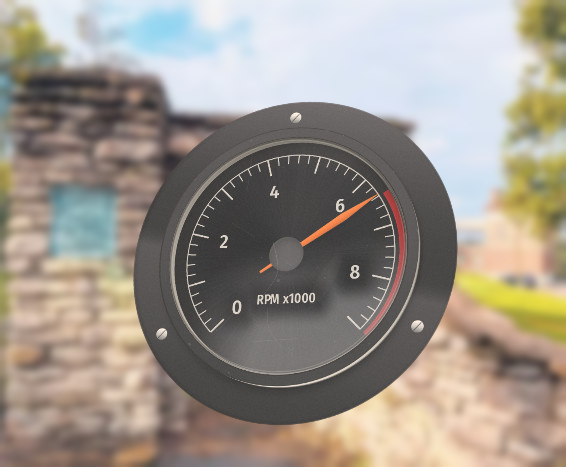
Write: 6400 rpm
